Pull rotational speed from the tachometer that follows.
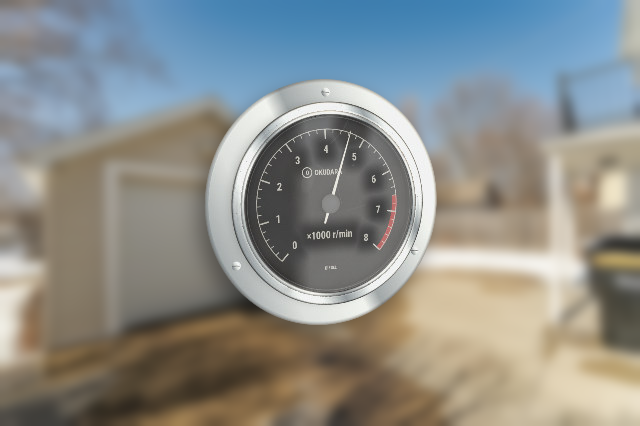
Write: 4600 rpm
